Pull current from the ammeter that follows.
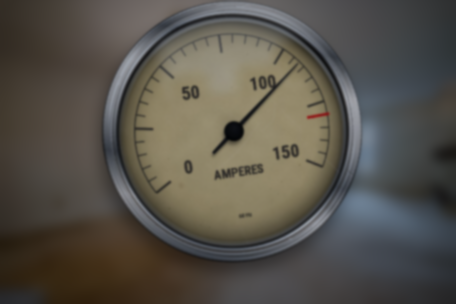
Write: 107.5 A
